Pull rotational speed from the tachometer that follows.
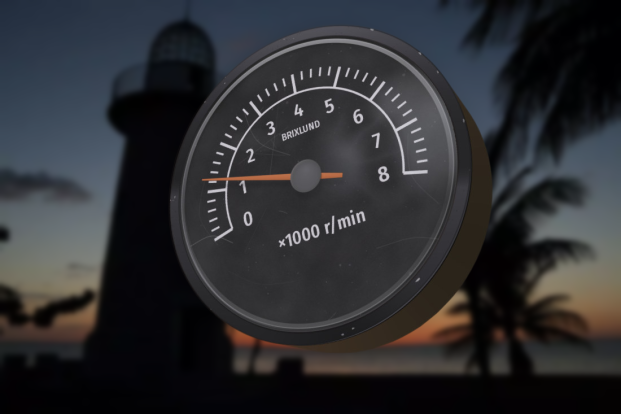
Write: 1200 rpm
